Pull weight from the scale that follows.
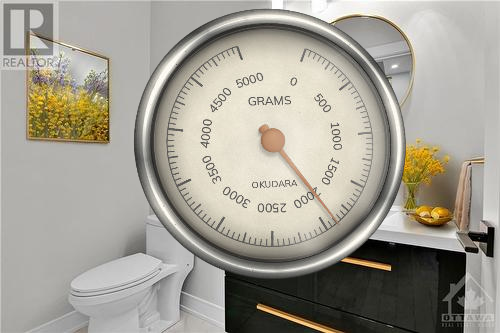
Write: 1900 g
